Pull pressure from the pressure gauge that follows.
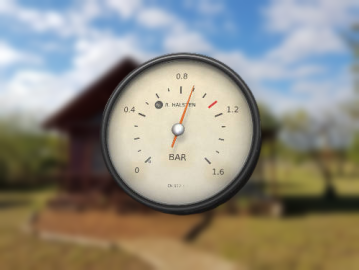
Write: 0.9 bar
